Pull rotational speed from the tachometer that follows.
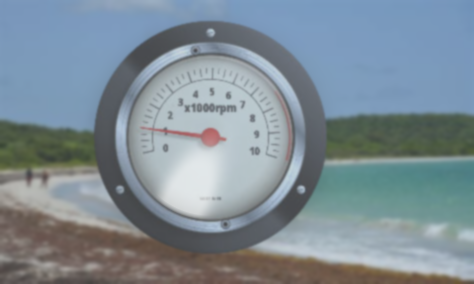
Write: 1000 rpm
